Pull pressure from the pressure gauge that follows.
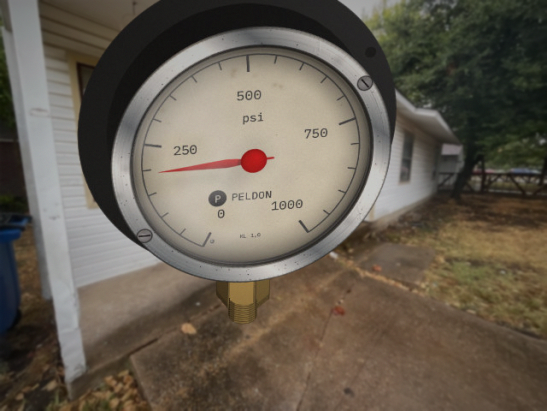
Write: 200 psi
